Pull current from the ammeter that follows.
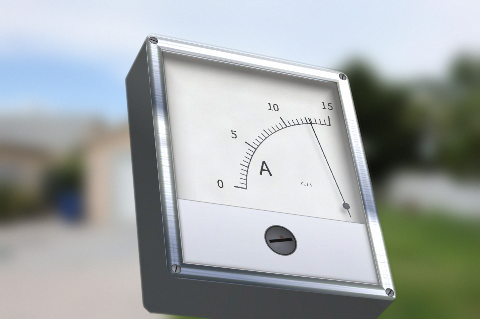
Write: 12.5 A
